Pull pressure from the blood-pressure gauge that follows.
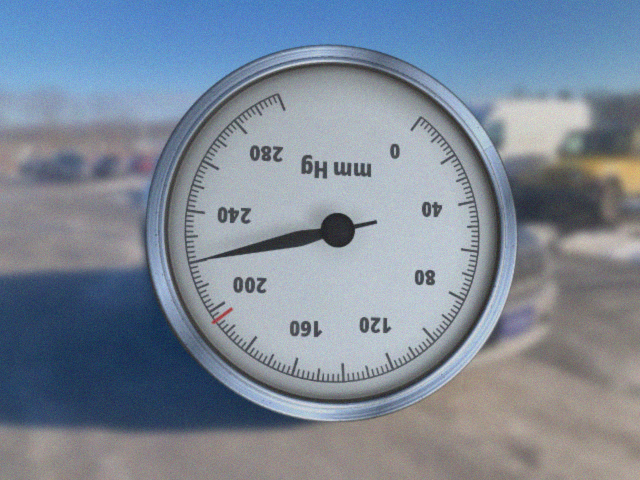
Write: 220 mmHg
